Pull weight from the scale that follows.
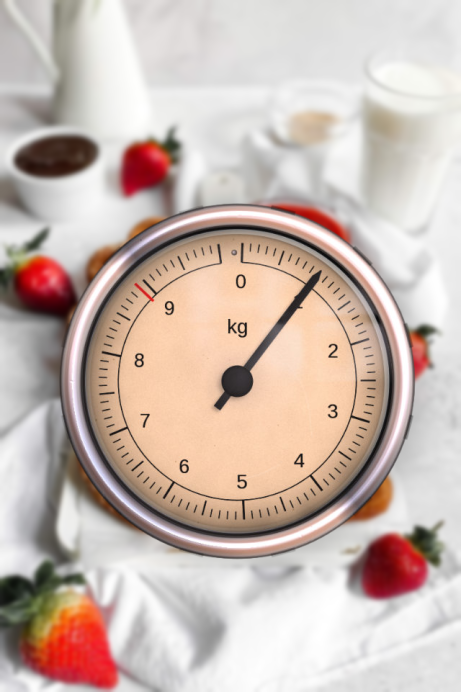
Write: 1 kg
